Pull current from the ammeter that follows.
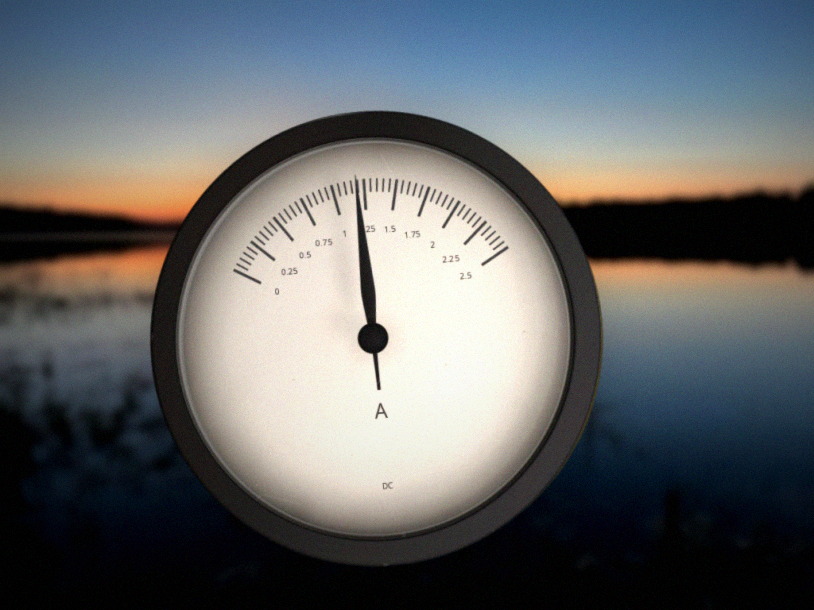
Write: 1.2 A
